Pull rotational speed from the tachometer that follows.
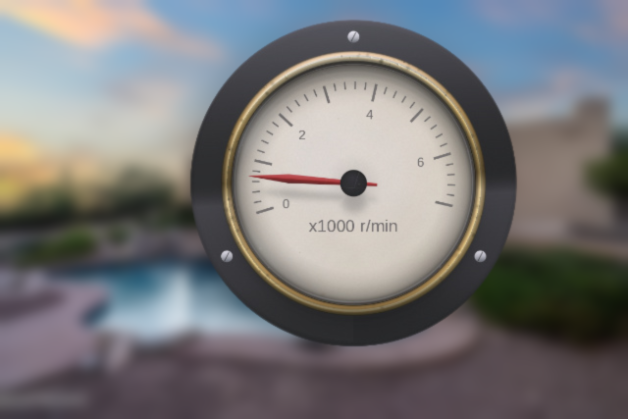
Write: 700 rpm
